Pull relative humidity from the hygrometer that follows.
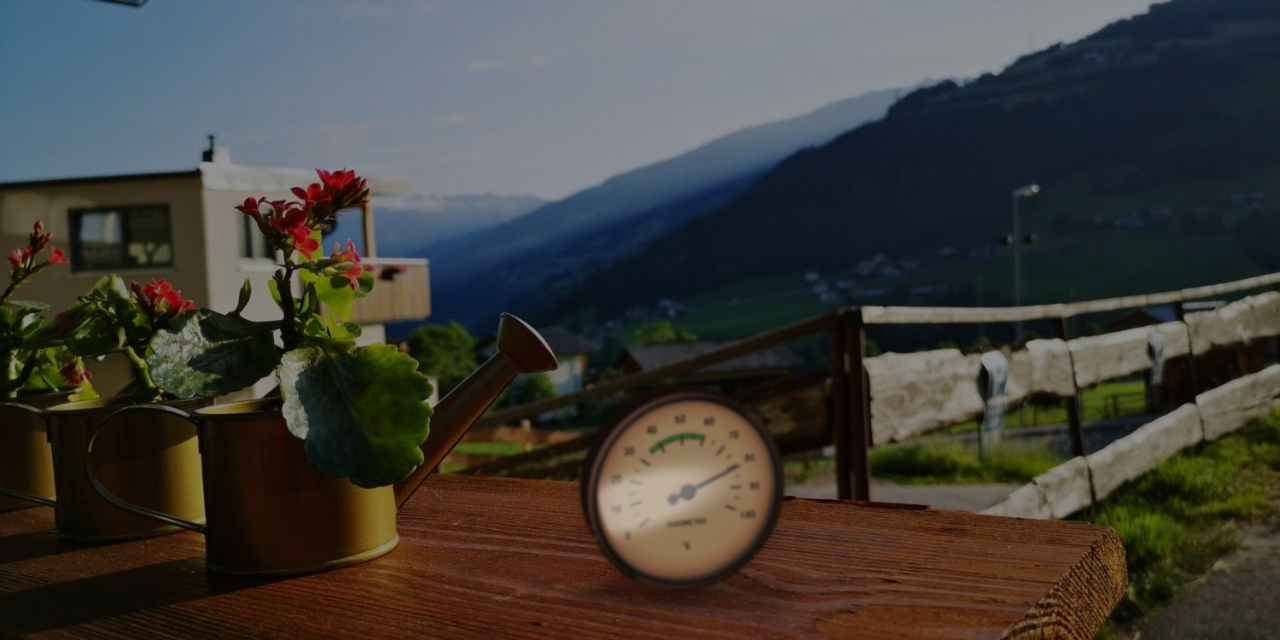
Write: 80 %
